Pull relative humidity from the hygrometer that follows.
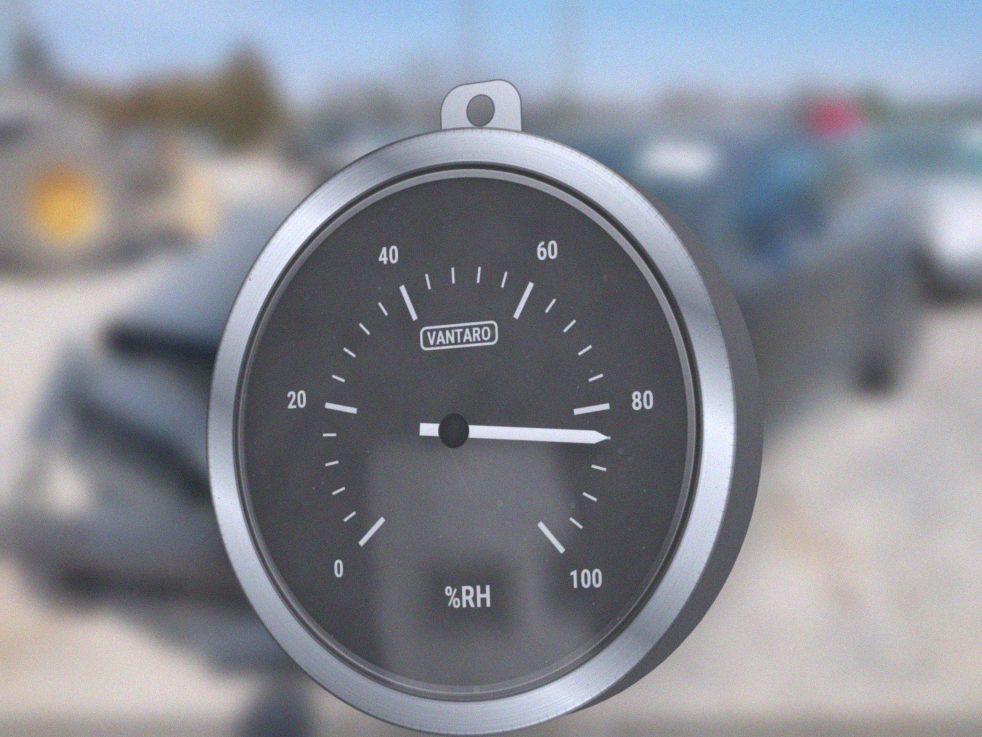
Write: 84 %
